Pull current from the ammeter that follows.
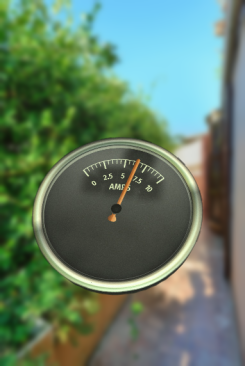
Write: 6.5 A
